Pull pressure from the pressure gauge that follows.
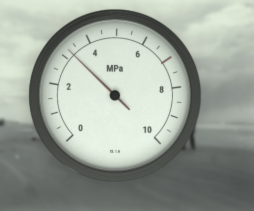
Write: 3.25 MPa
